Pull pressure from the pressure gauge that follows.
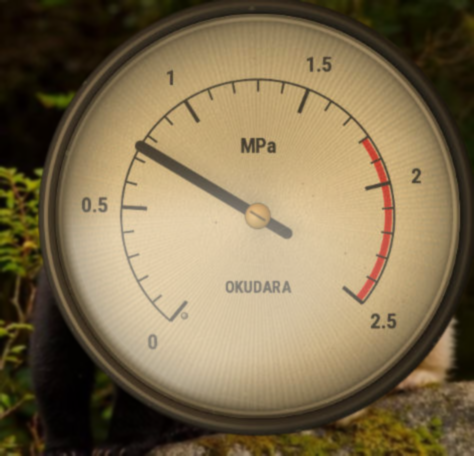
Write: 0.75 MPa
